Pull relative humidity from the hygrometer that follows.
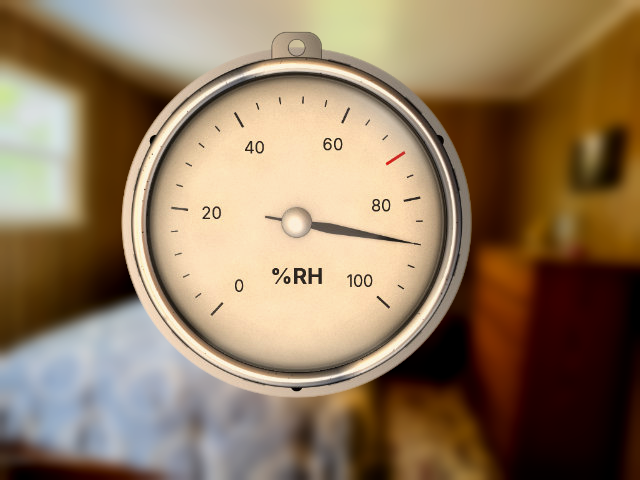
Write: 88 %
